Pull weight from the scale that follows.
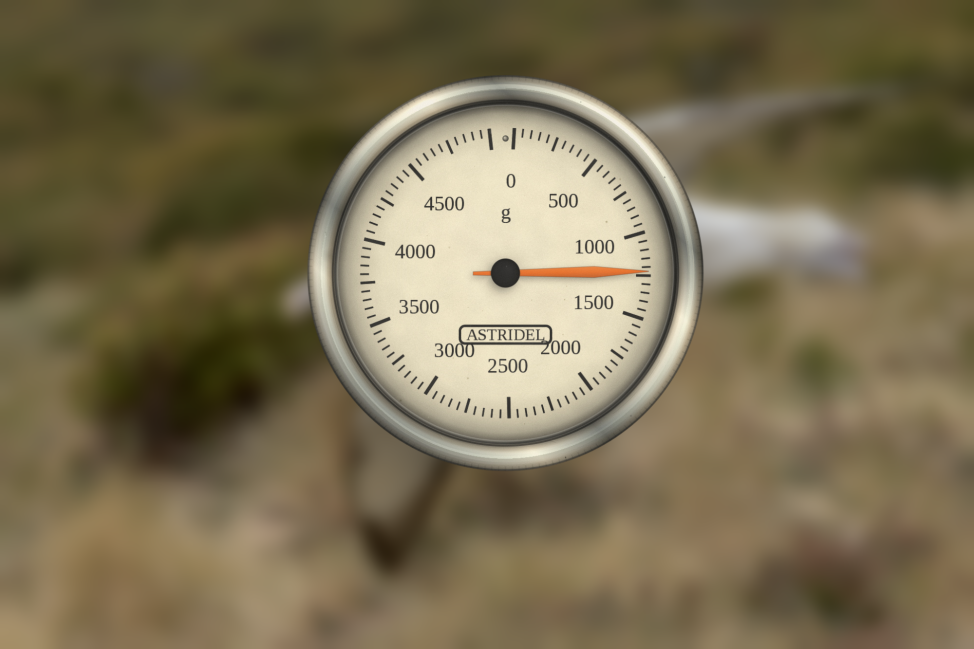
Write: 1225 g
